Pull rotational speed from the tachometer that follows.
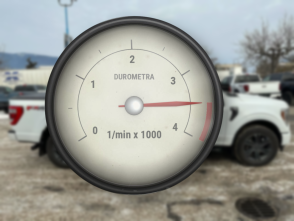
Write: 3500 rpm
